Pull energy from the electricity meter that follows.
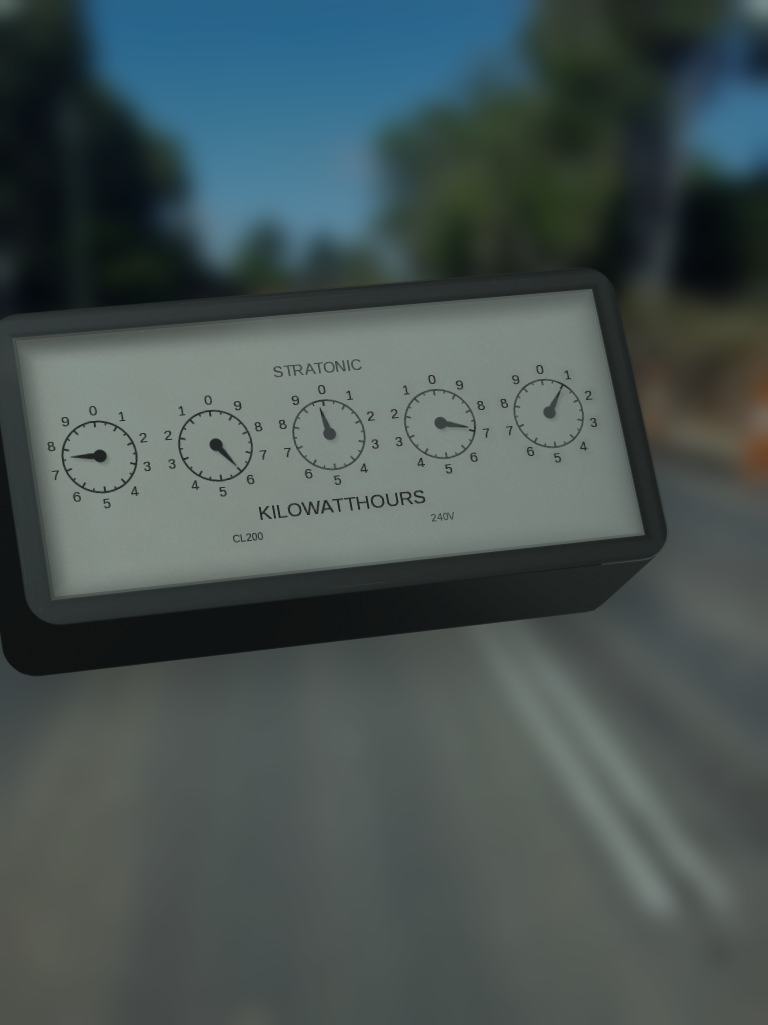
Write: 75971 kWh
